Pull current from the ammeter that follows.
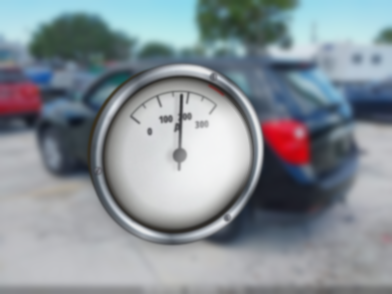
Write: 175 A
